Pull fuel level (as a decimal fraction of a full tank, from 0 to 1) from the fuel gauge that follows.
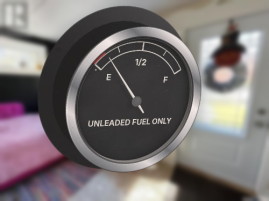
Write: 0.125
